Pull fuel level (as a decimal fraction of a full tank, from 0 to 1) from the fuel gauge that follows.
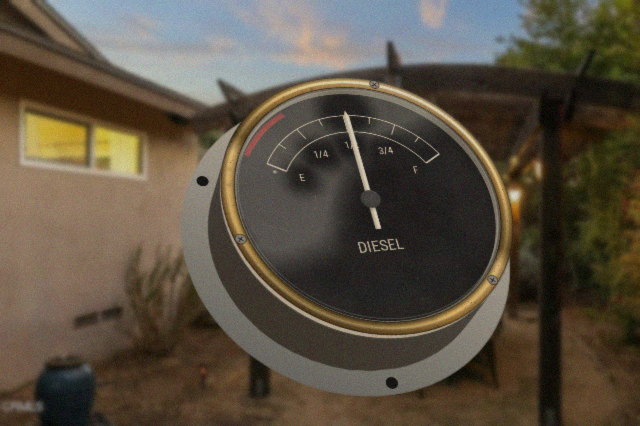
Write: 0.5
